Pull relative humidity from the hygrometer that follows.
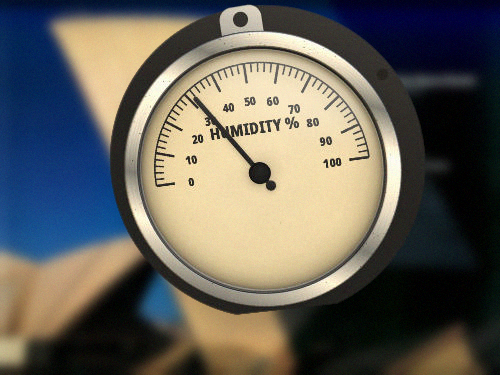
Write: 32 %
